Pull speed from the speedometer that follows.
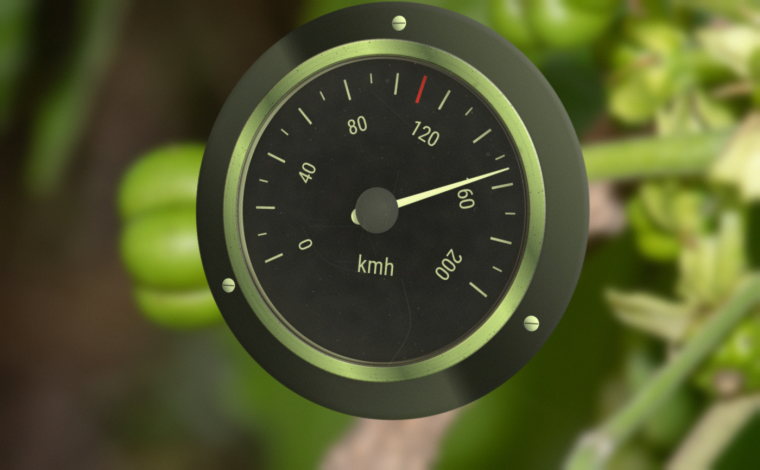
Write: 155 km/h
